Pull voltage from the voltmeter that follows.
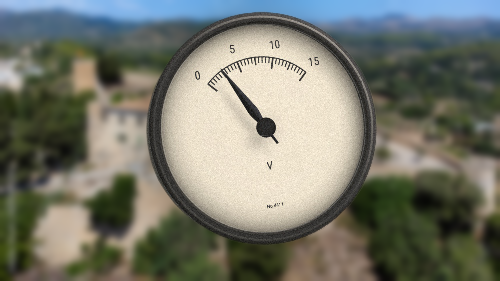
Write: 2.5 V
